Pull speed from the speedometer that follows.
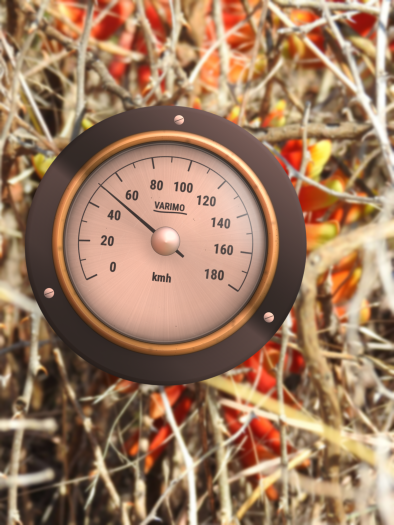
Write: 50 km/h
